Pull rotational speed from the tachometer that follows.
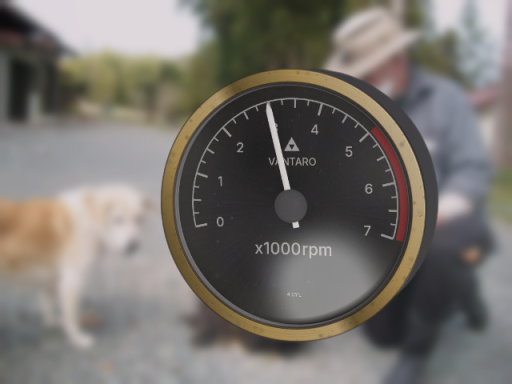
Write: 3000 rpm
